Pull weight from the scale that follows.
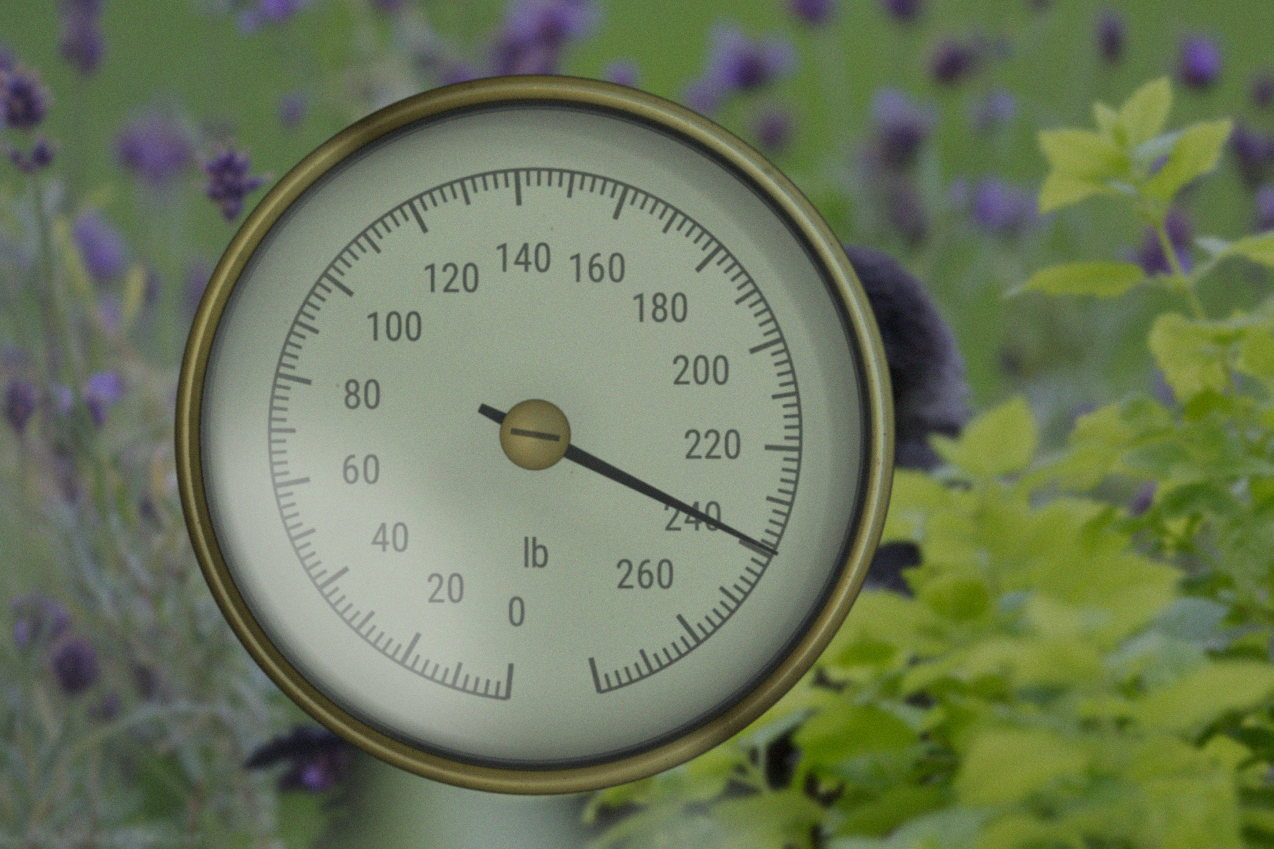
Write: 239 lb
